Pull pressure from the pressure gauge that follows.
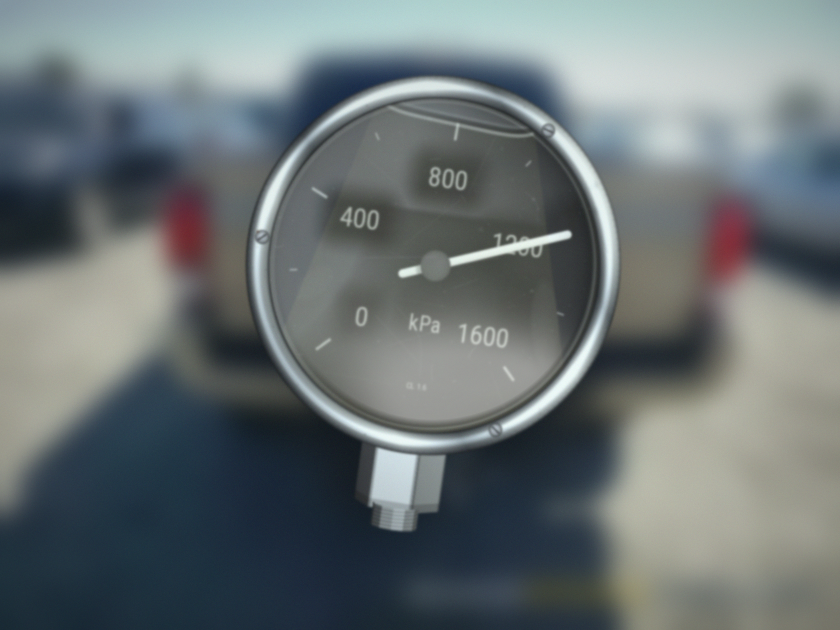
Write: 1200 kPa
